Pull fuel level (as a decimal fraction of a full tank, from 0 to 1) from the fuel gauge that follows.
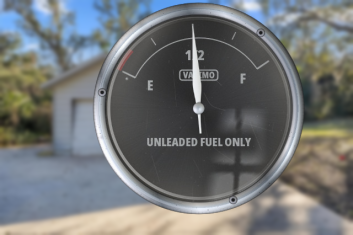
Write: 0.5
